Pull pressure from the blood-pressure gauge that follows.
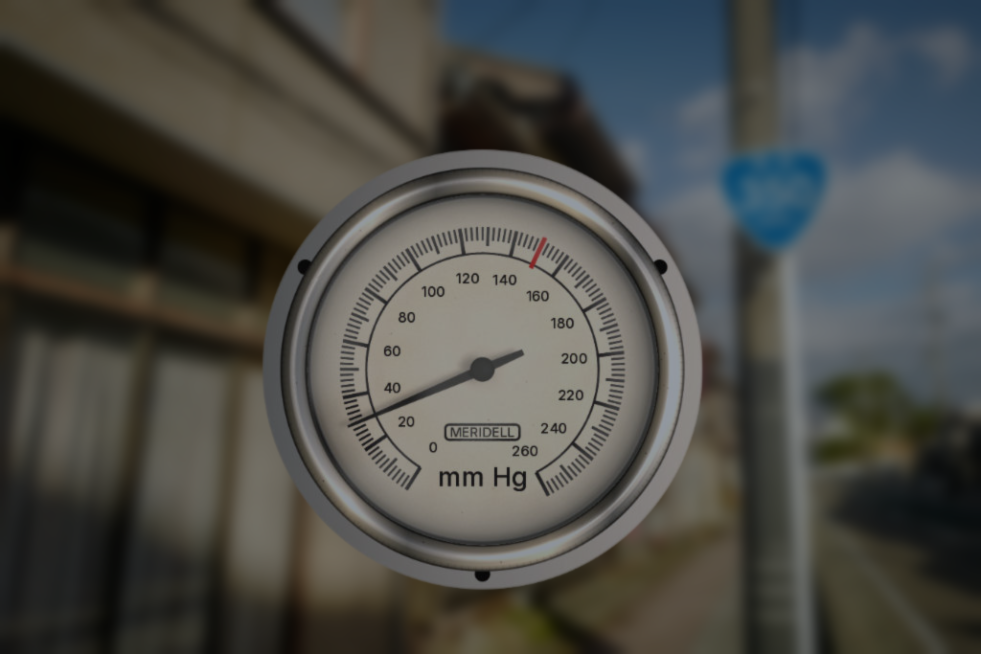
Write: 30 mmHg
